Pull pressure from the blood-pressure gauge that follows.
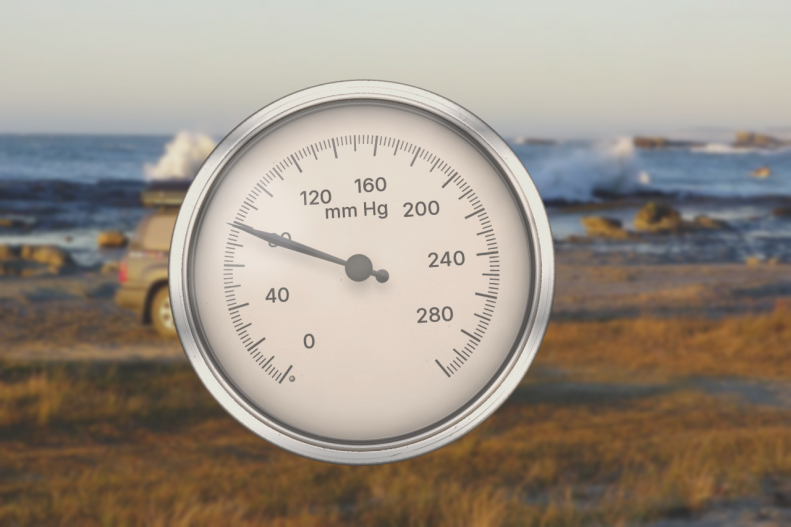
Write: 78 mmHg
